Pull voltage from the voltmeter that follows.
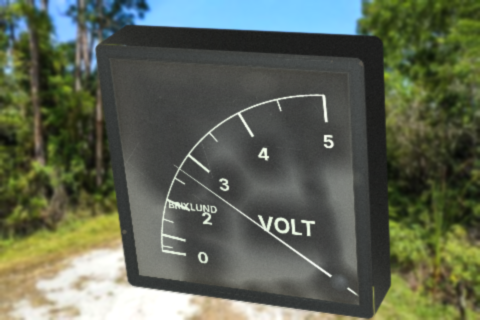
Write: 2.75 V
